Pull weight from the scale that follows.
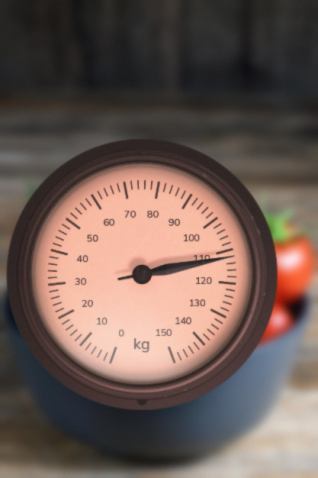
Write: 112 kg
